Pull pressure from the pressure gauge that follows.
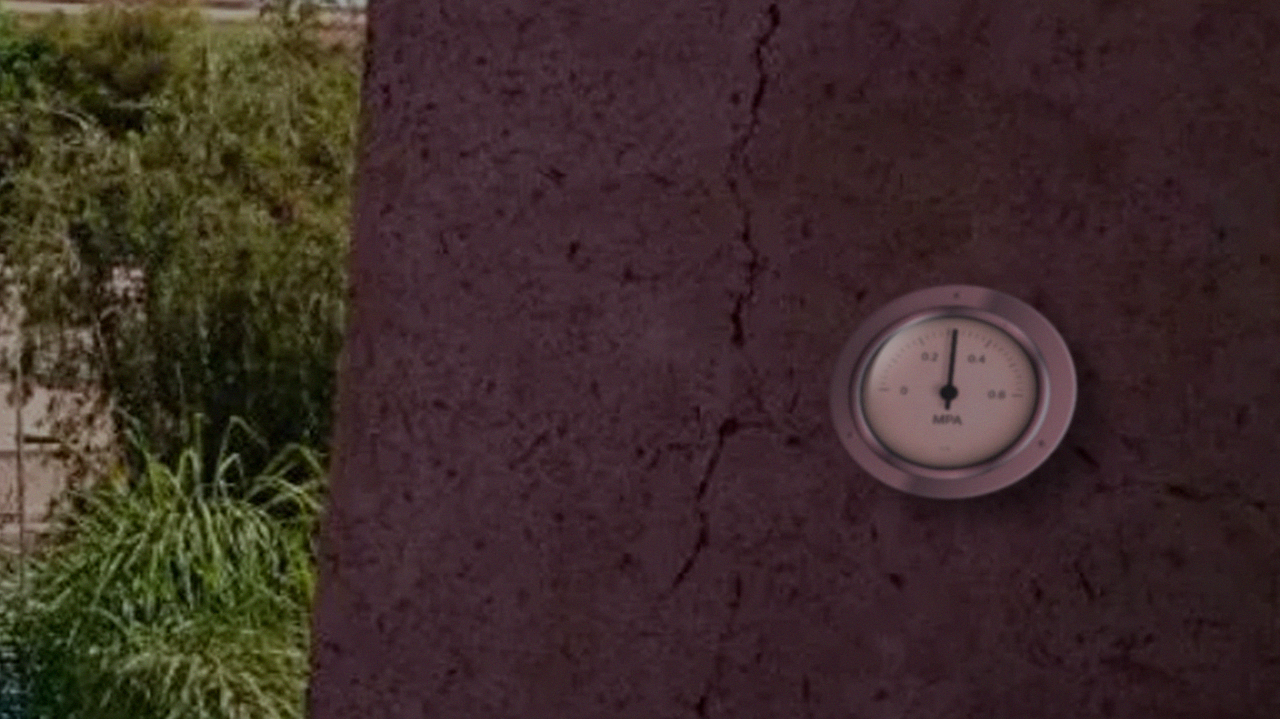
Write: 0.3 MPa
